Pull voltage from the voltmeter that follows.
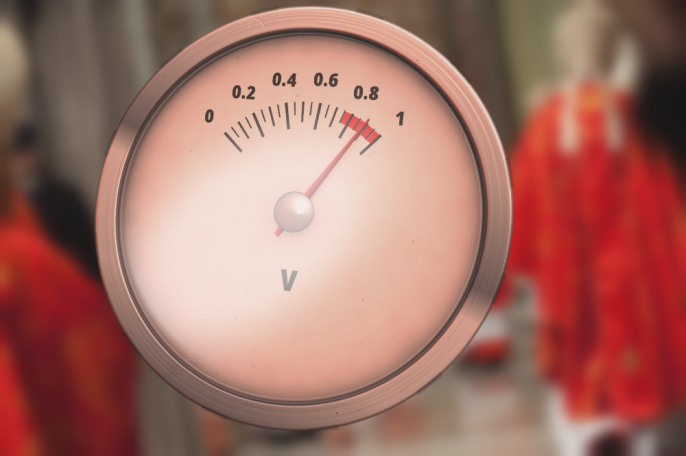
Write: 0.9 V
